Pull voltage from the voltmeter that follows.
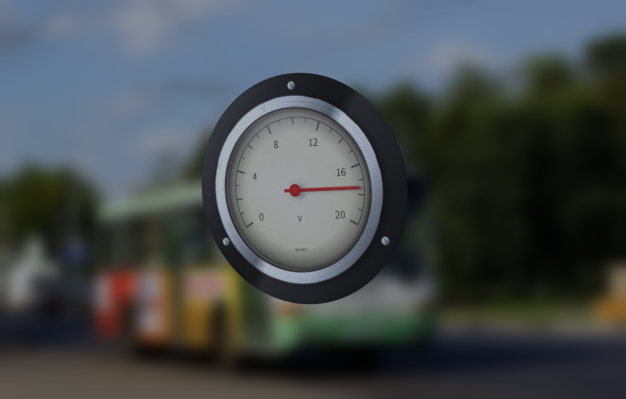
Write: 17.5 V
